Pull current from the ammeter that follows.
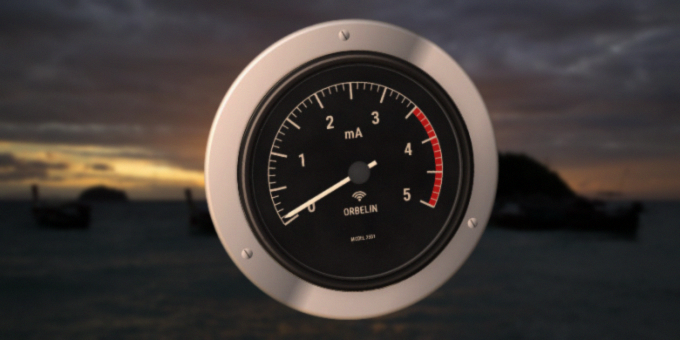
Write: 0.1 mA
